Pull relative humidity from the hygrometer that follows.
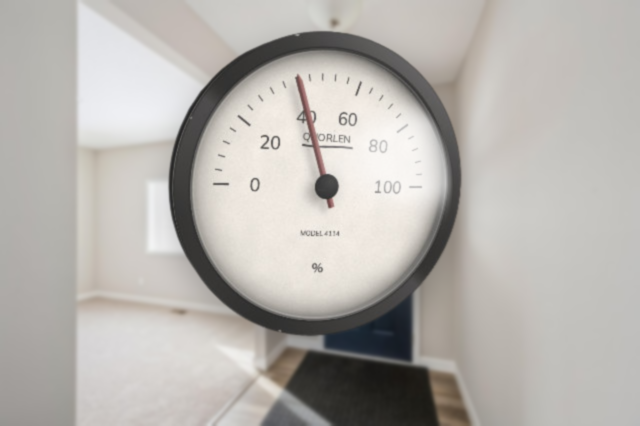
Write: 40 %
